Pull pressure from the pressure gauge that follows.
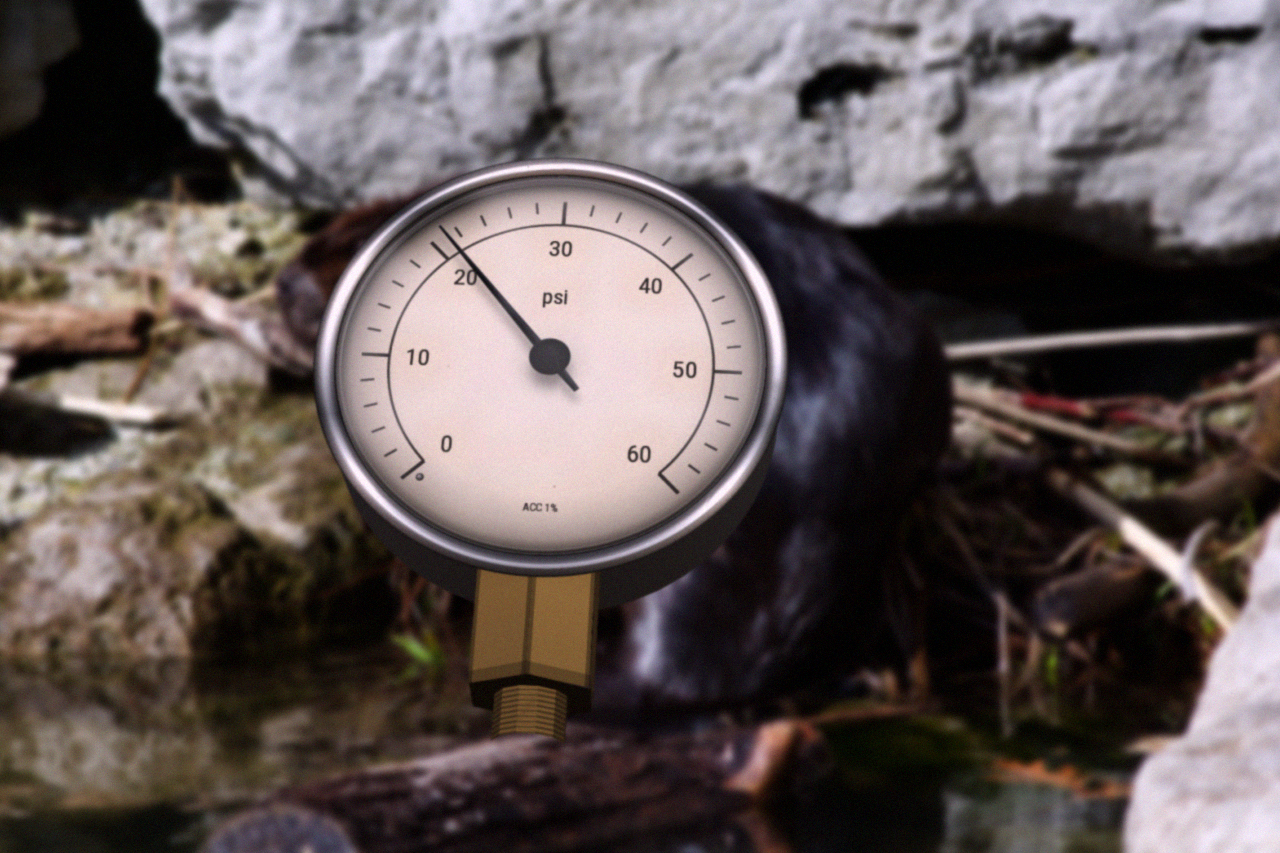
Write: 21 psi
